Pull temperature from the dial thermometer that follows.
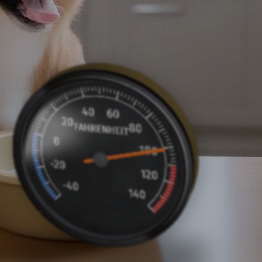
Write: 100 °F
